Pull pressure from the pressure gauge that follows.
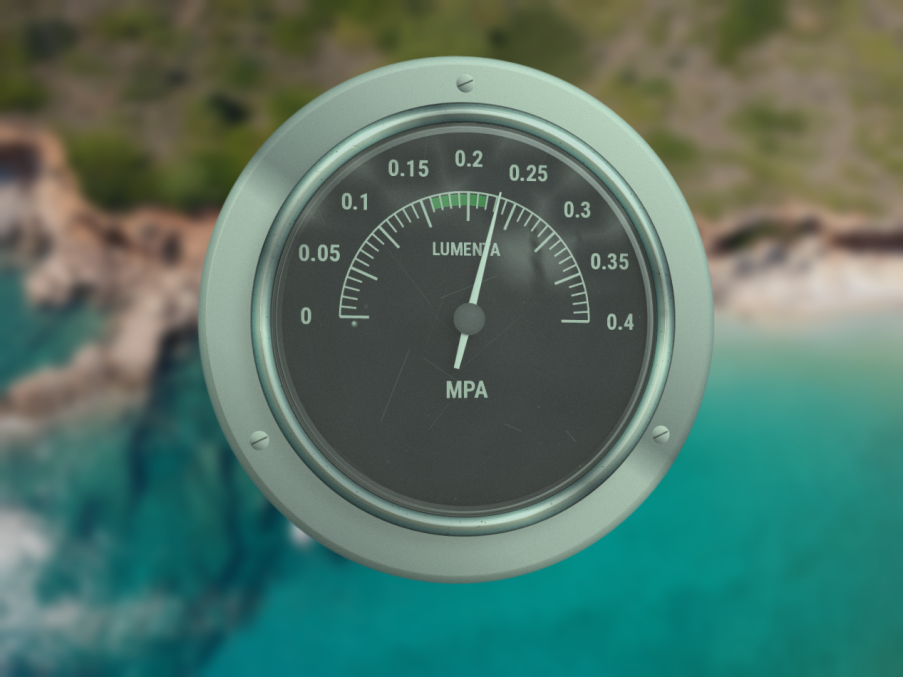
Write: 0.23 MPa
